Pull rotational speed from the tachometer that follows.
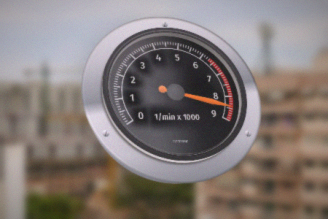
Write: 8500 rpm
